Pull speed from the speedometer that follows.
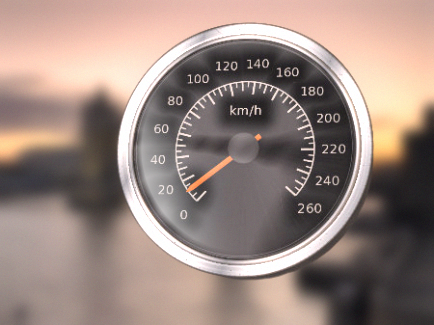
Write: 10 km/h
